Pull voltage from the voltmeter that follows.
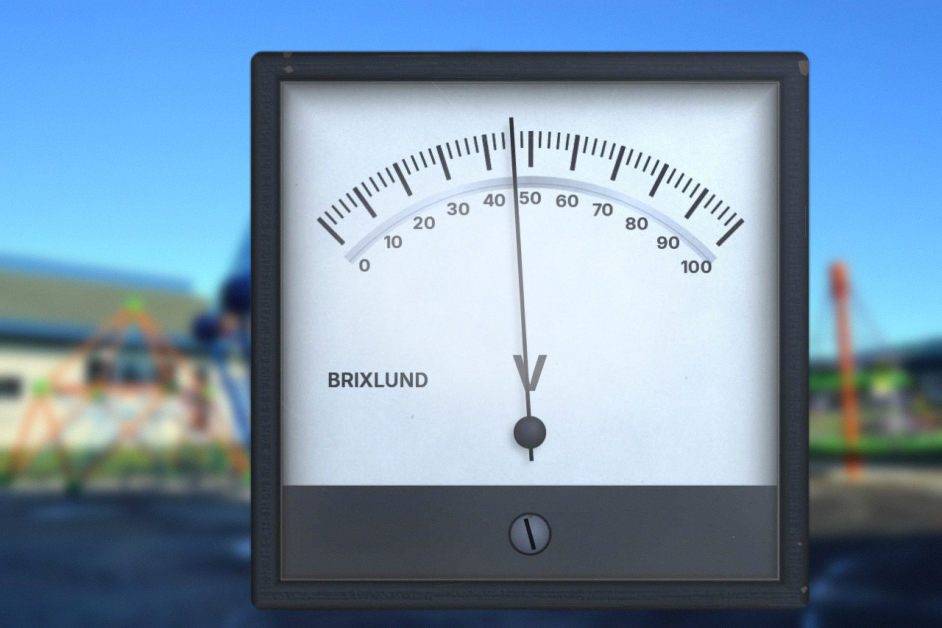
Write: 46 V
